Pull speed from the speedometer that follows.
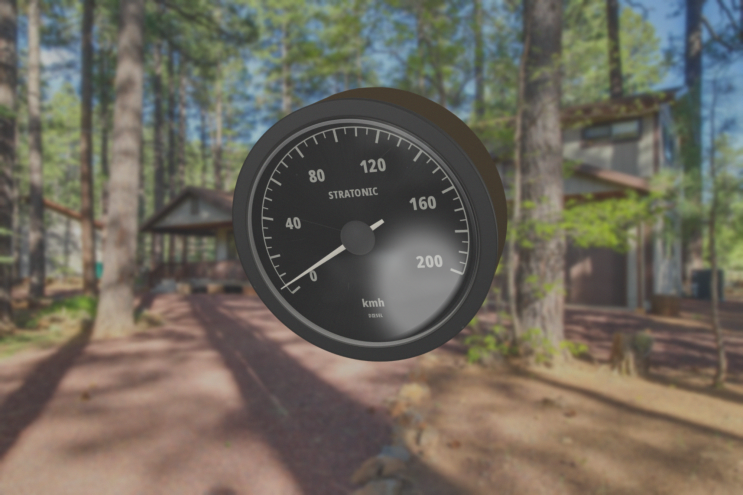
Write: 5 km/h
